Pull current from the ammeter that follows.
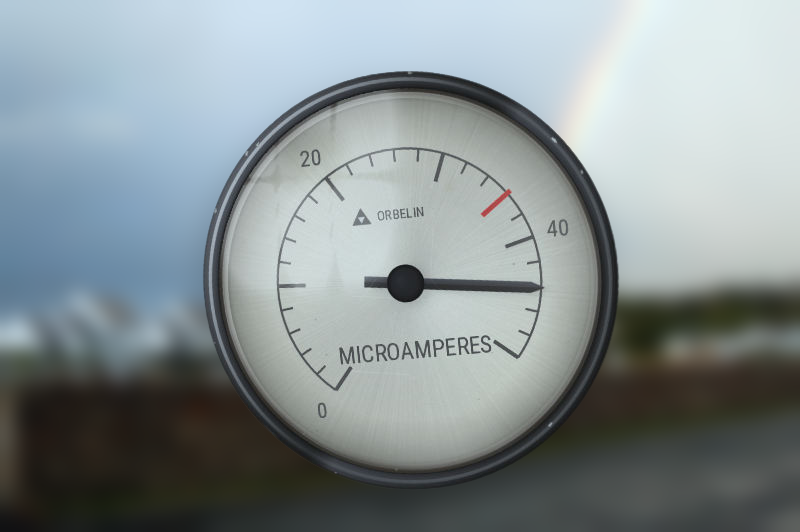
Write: 44 µA
